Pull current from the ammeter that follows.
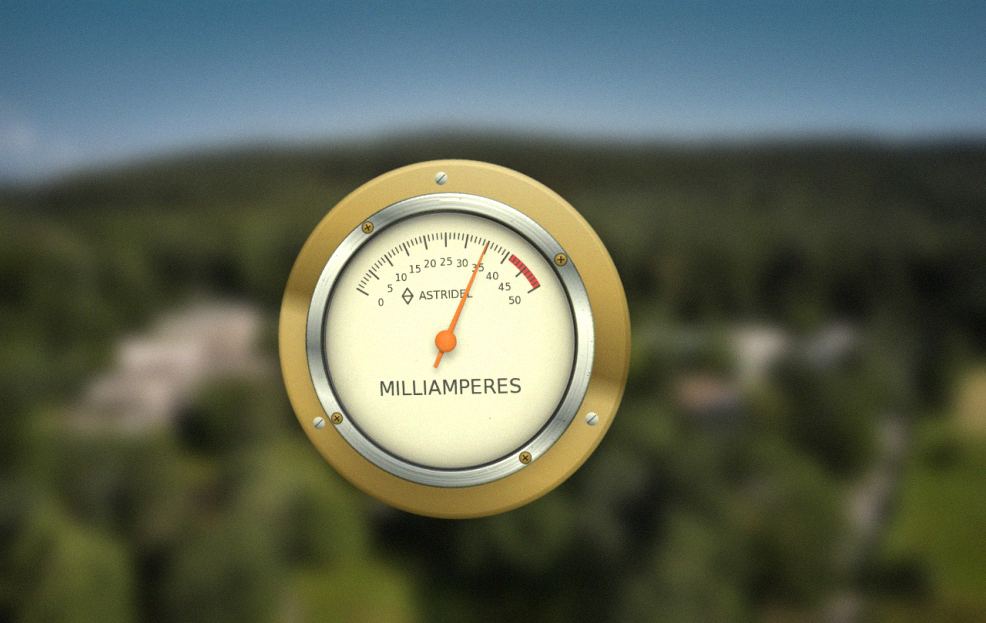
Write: 35 mA
